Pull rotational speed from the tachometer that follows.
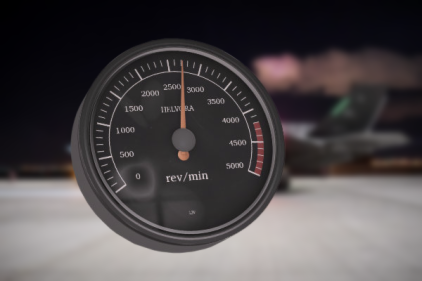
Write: 2700 rpm
